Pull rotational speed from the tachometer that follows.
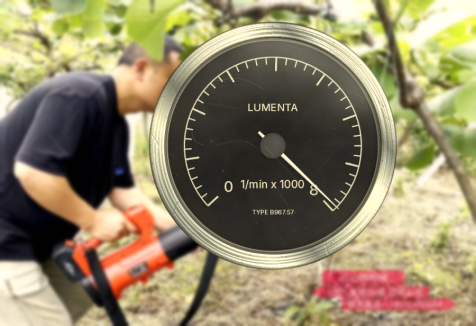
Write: 7900 rpm
